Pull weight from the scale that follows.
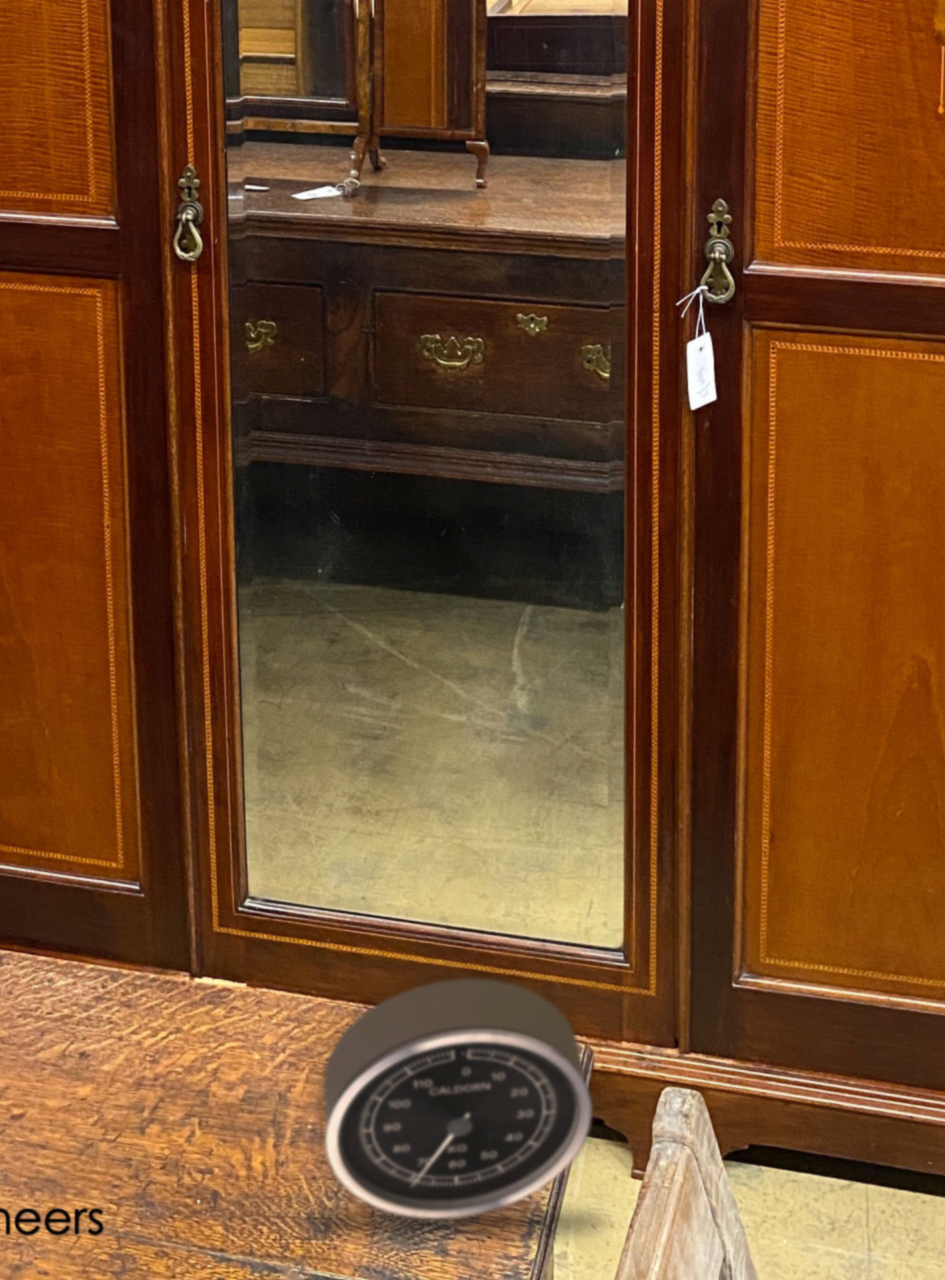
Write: 70 kg
